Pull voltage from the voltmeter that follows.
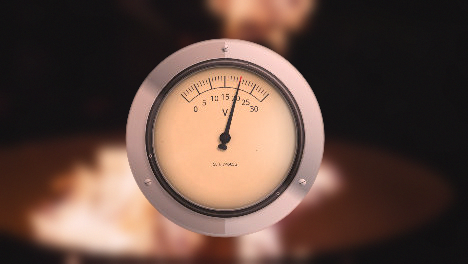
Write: 20 V
